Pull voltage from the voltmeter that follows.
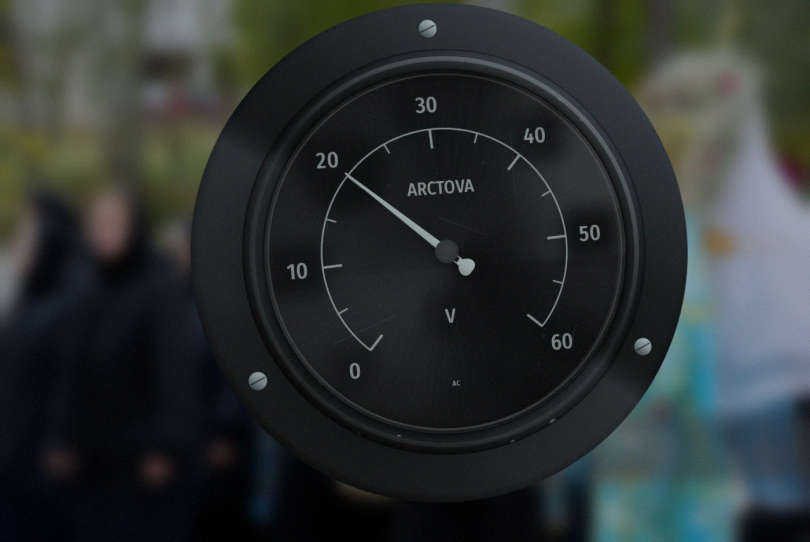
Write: 20 V
